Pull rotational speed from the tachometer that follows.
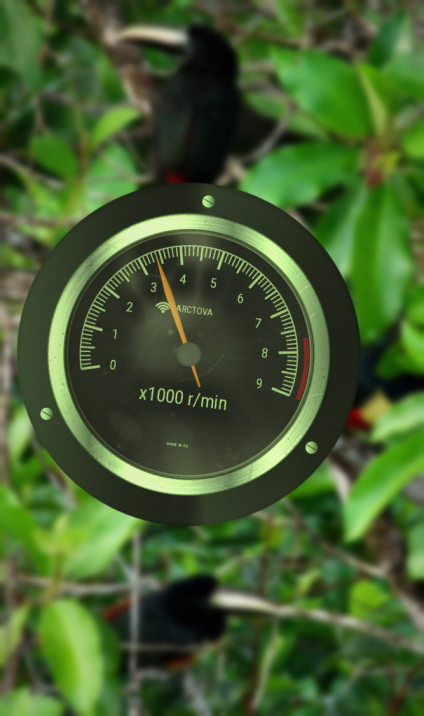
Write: 3400 rpm
